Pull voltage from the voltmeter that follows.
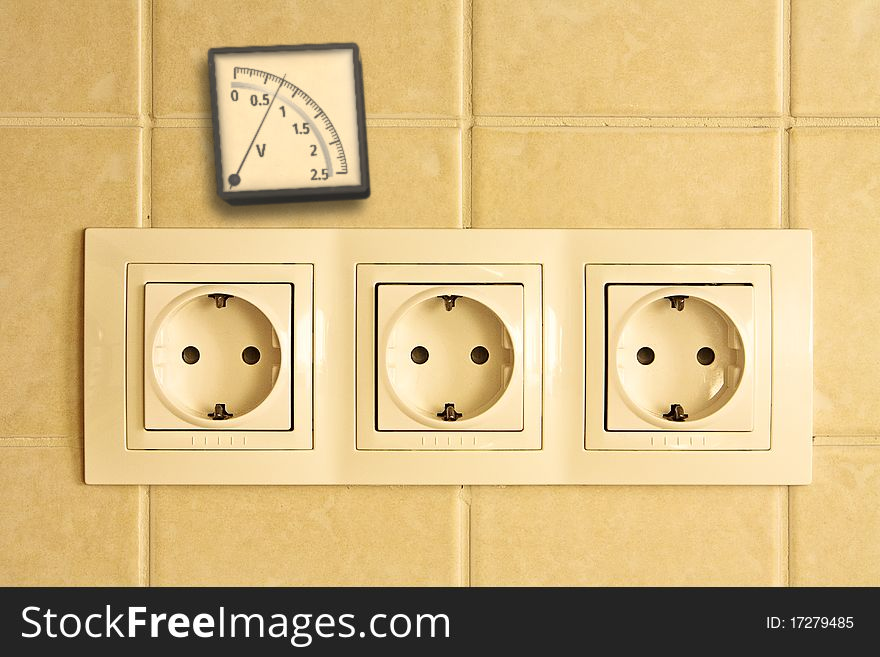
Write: 0.75 V
